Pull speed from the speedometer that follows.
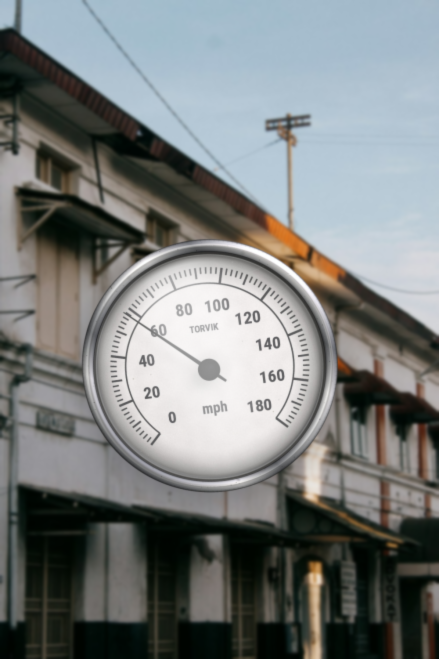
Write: 58 mph
